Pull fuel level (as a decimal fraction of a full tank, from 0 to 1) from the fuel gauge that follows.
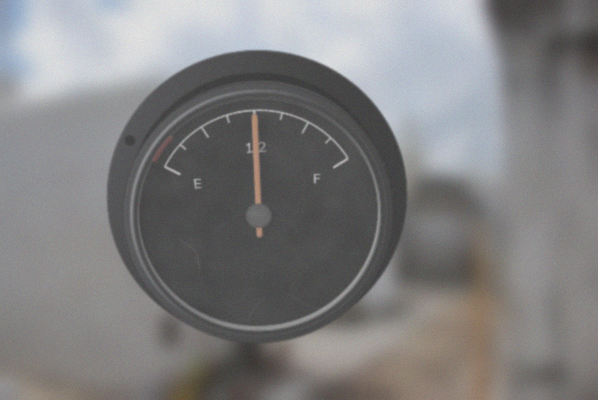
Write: 0.5
